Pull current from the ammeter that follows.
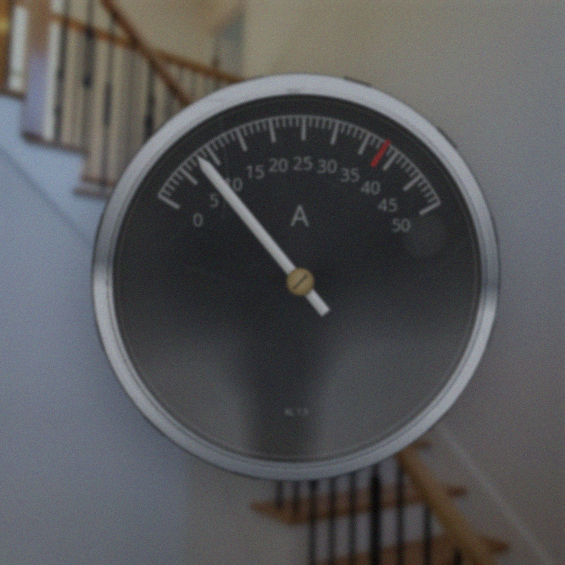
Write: 8 A
